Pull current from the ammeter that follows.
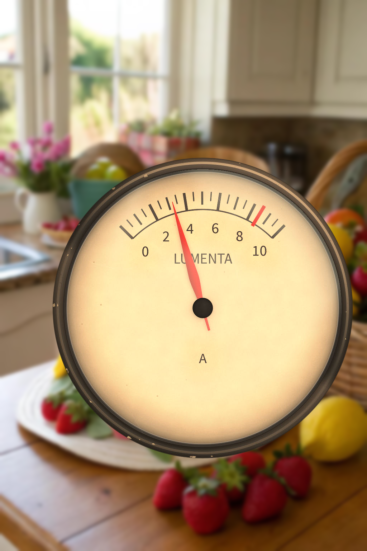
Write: 3.25 A
